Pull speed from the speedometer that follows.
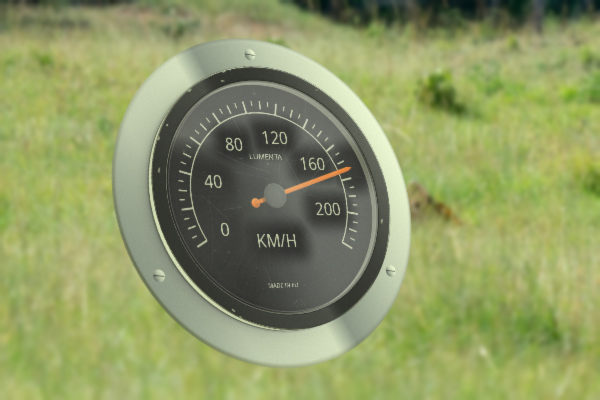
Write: 175 km/h
